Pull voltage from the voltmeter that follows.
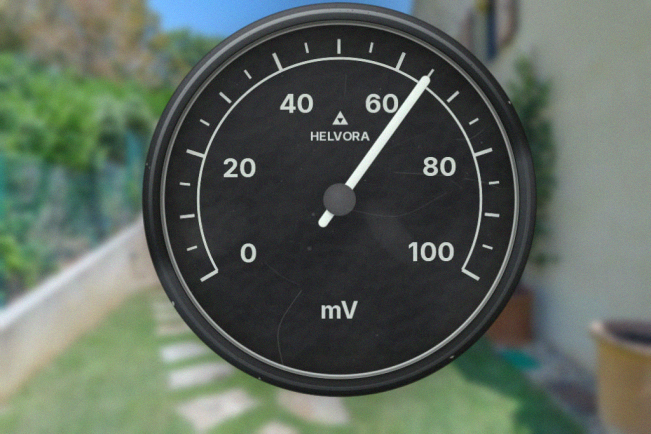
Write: 65 mV
